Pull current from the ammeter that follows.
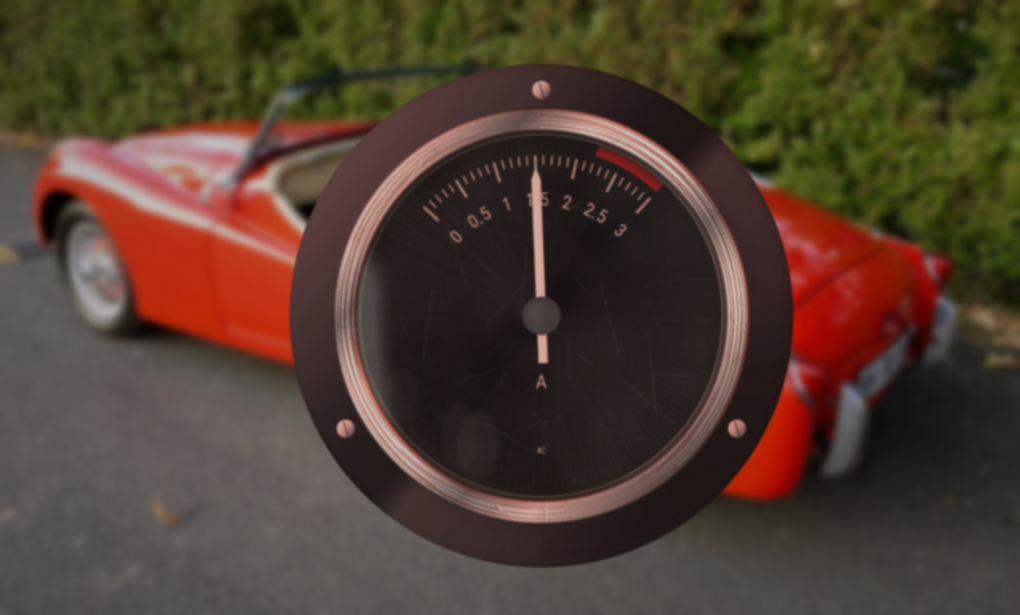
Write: 1.5 A
